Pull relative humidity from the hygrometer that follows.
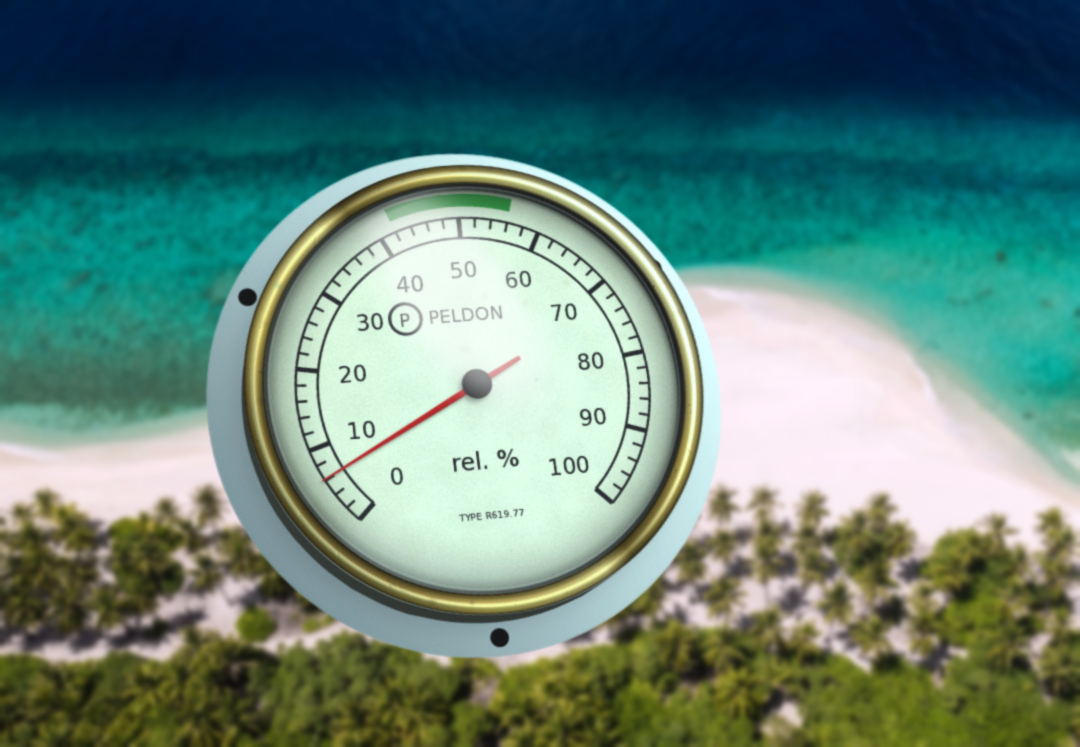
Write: 6 %
